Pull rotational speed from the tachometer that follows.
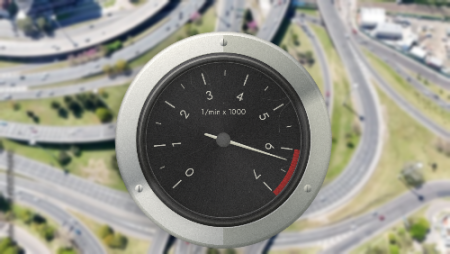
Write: 6250 rpm
